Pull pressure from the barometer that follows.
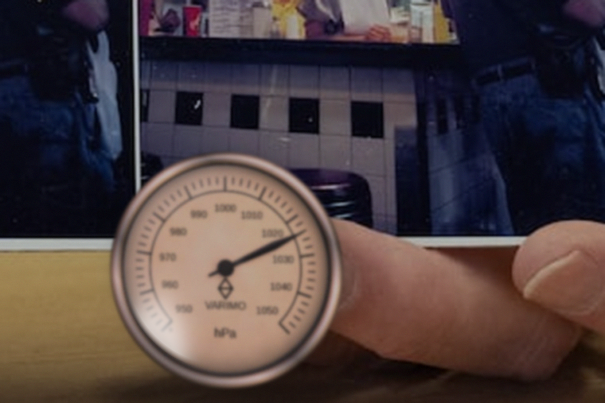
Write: 1024 hPa
